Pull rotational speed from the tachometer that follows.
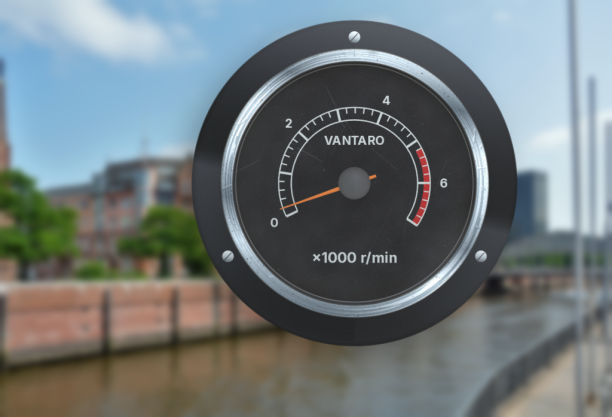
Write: 200 rpm
